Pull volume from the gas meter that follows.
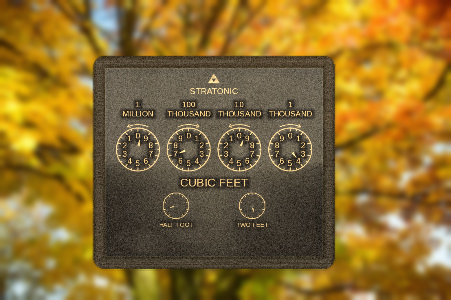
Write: 969400 ft³
